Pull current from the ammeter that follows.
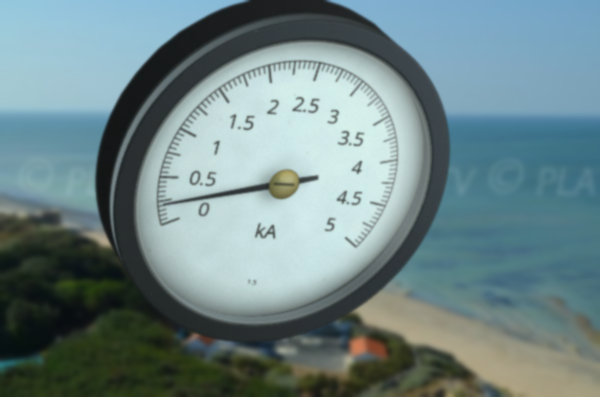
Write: 0.25 kA
